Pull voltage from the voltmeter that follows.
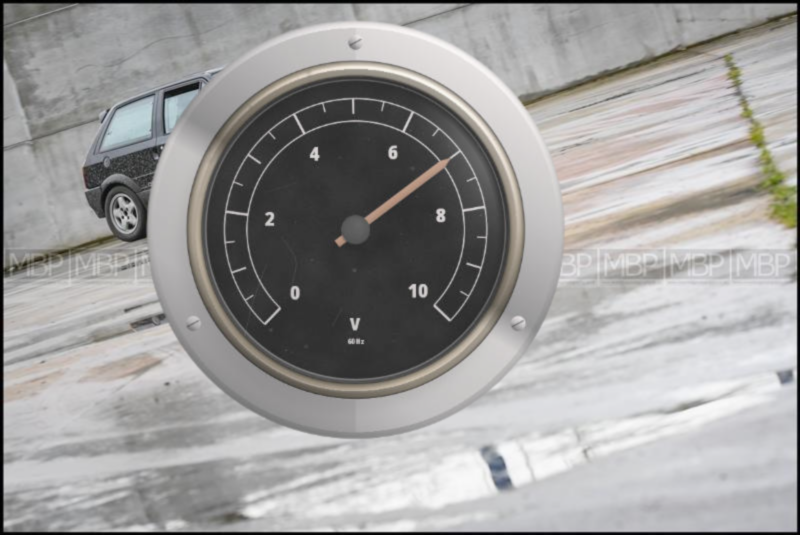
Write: 7 V
